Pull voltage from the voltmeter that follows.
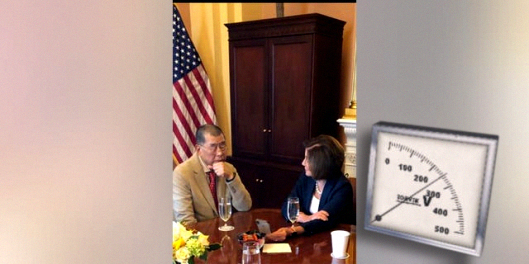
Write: 250 V
